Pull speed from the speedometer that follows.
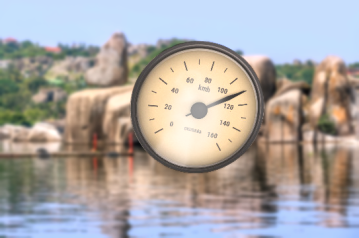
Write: 110 km/h
